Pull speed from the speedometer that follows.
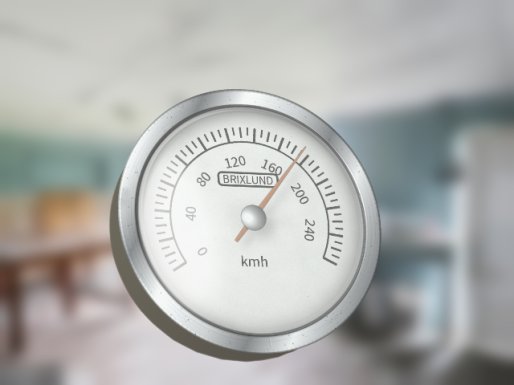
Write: 175 km/h
